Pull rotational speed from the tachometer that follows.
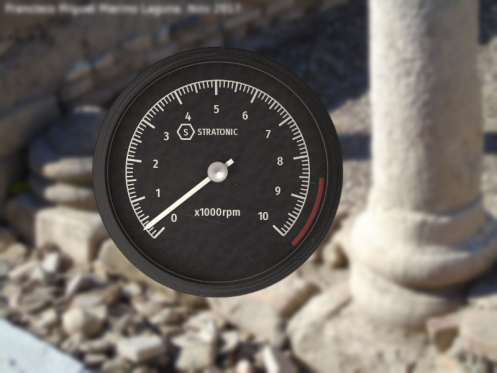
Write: 300 rpm
